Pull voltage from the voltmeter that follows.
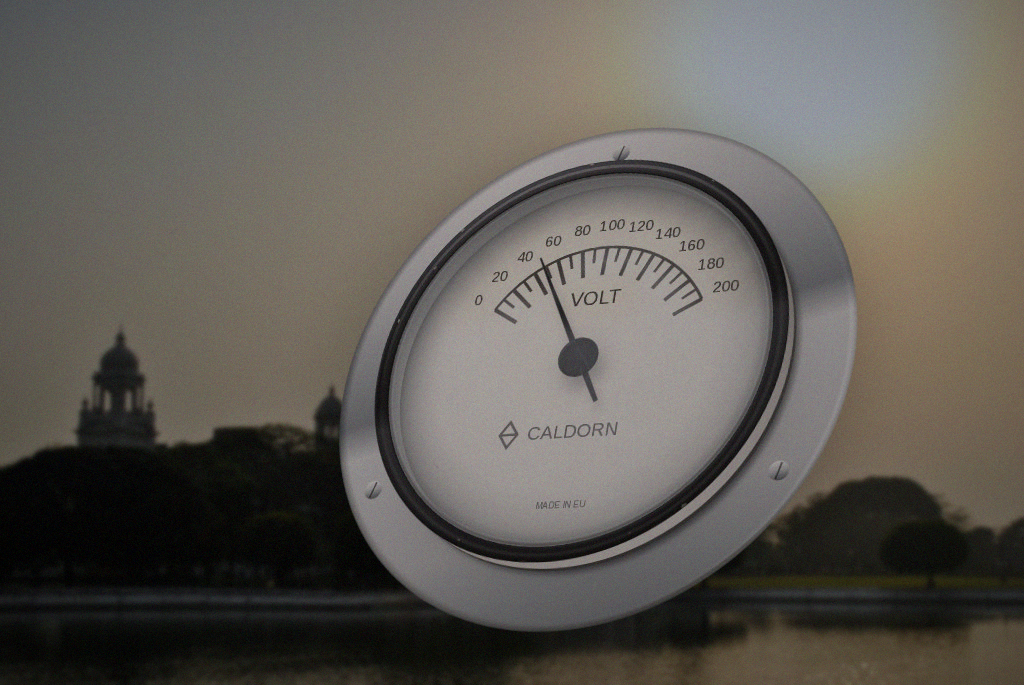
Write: 50 V
